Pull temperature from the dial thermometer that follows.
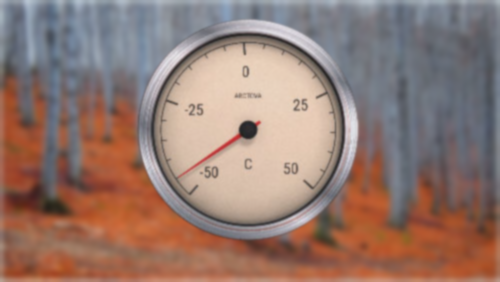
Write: -45 °C
